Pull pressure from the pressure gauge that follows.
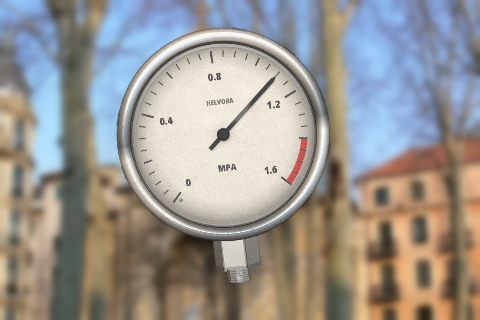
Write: 1.1 MPa
